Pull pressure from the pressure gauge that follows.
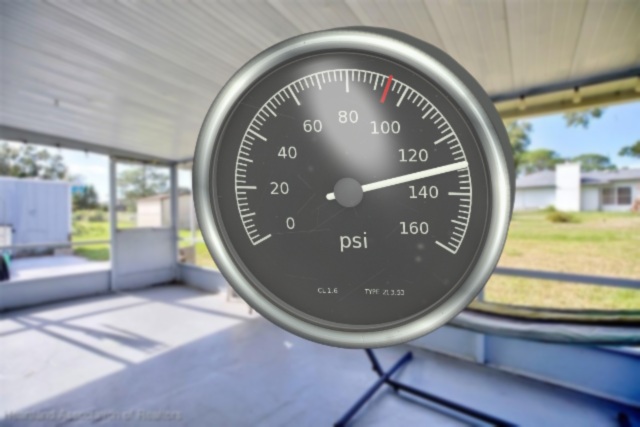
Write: 130 psi
